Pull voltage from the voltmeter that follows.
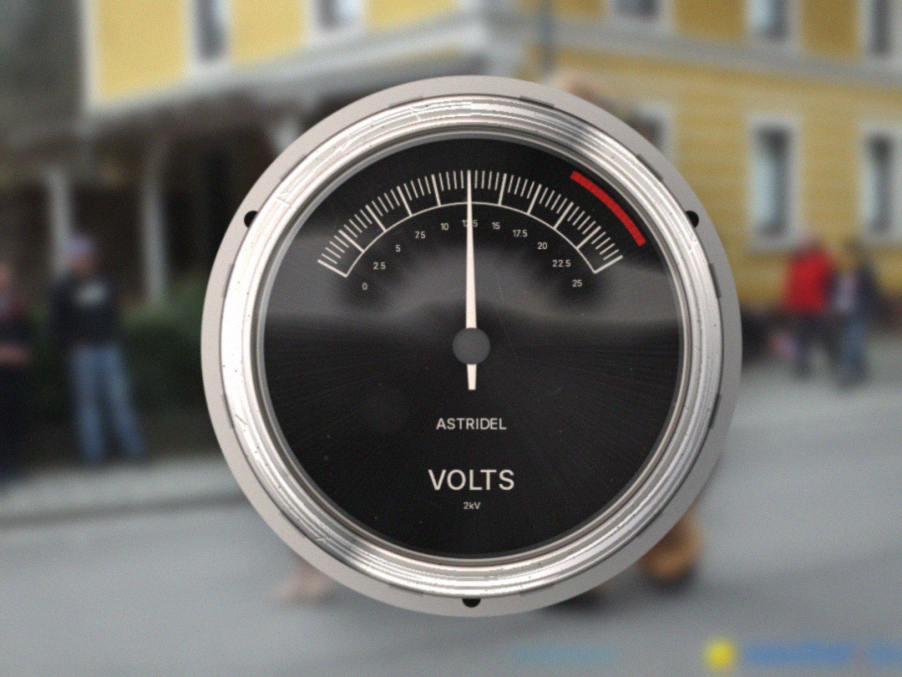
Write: 12.5 V
